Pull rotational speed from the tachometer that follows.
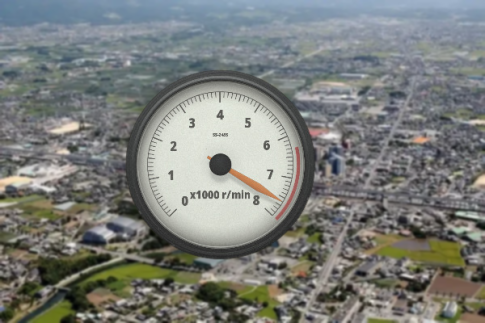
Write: 7600 rpm
